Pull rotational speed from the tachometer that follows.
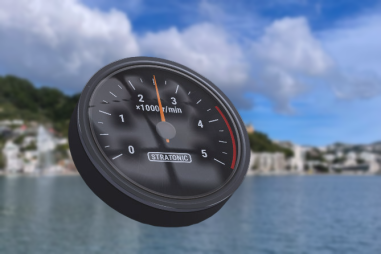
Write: 2500 rpm
